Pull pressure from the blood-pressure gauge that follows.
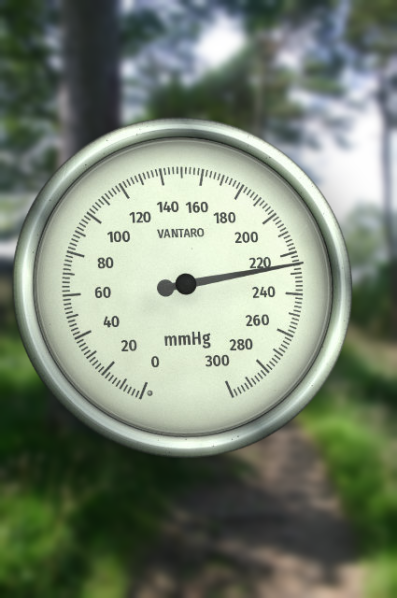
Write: 226 mmHg
